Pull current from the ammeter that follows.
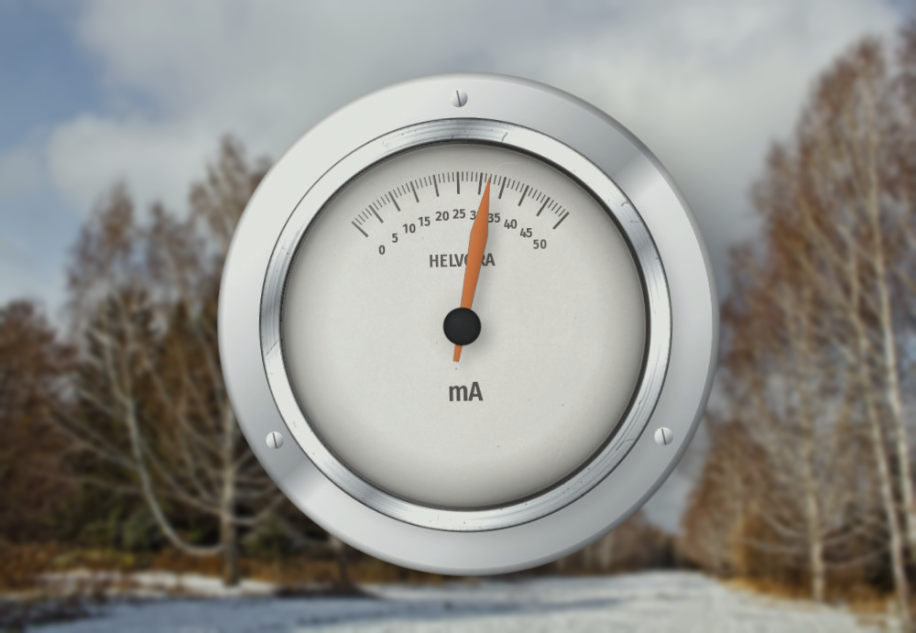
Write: 32 mA
